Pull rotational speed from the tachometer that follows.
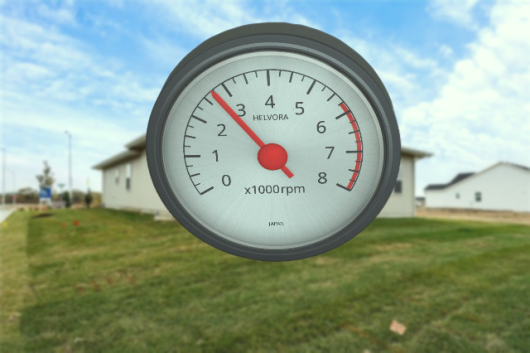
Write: 2750 rpm
